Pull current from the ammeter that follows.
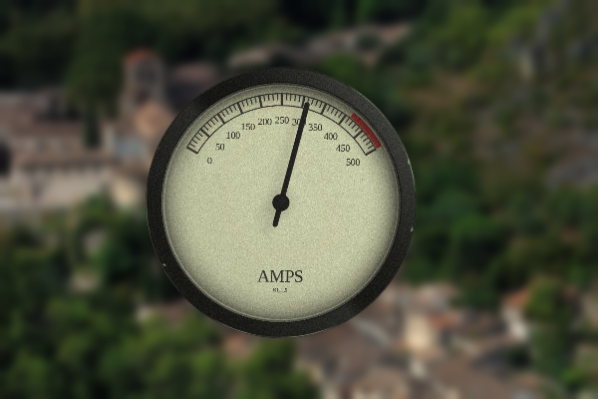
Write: 310 A
